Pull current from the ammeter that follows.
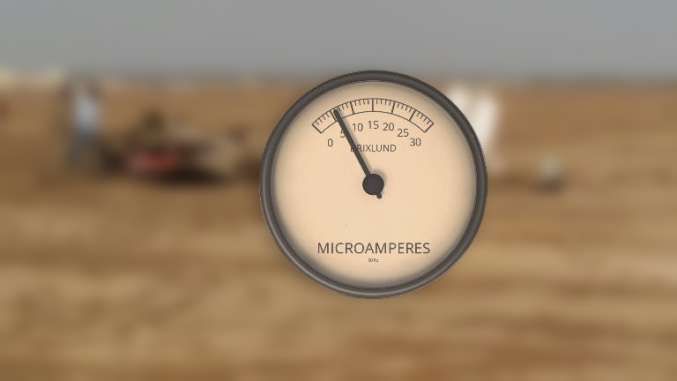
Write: 6 µA
